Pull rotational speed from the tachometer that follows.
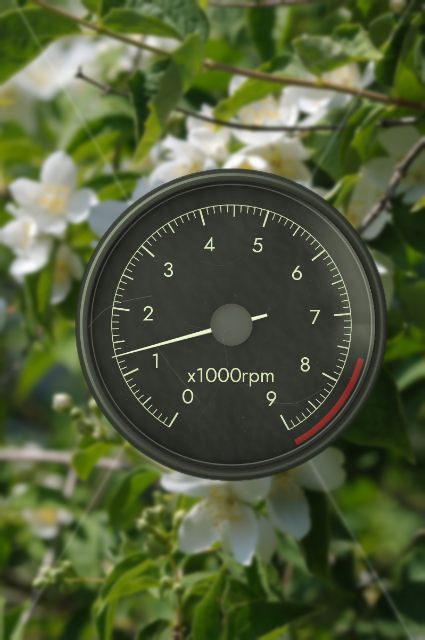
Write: 1300 rpm
